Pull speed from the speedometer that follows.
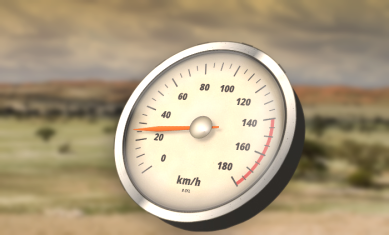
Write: 25 km/h
